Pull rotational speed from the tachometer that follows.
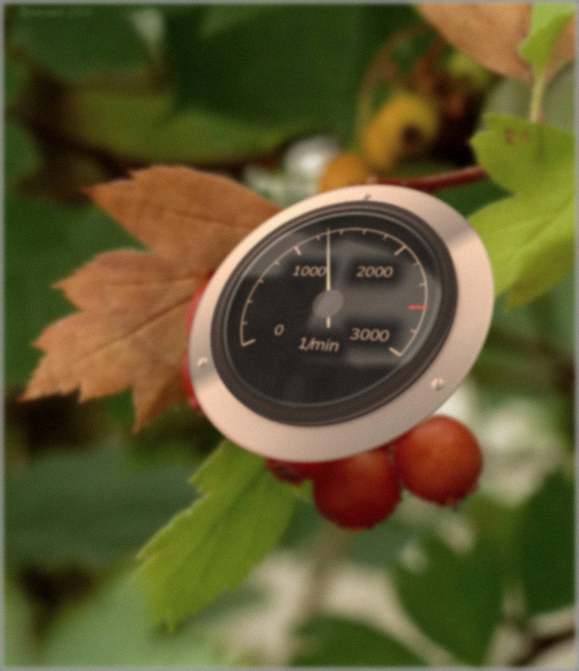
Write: 1300 rpm
